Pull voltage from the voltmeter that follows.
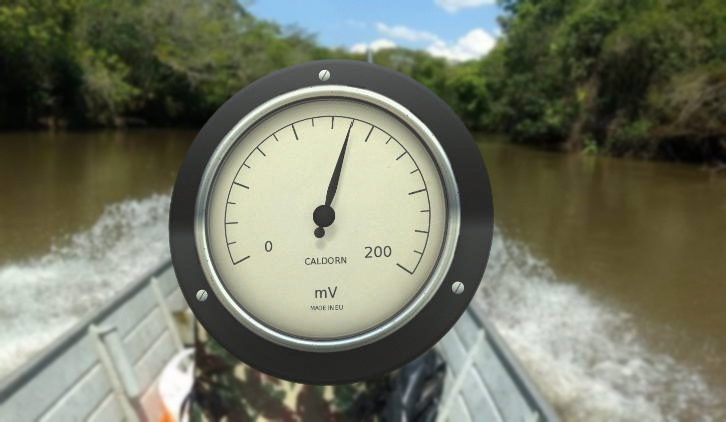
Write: 110 mV
